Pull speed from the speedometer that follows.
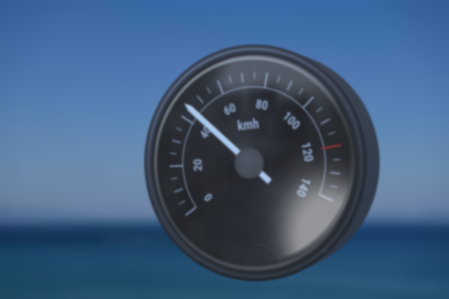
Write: 45 km/h
